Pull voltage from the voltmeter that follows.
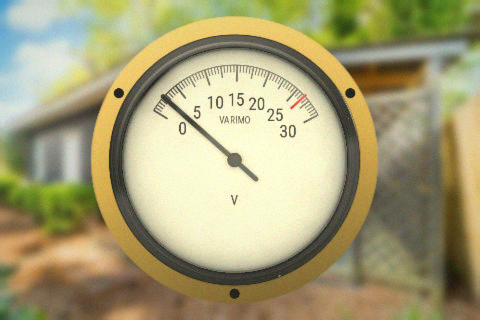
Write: 2.5 V
